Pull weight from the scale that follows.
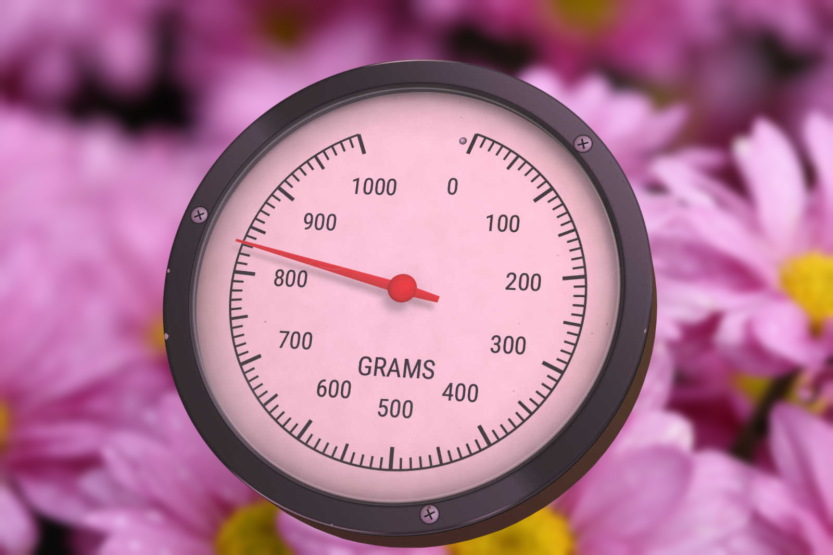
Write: 830 g
